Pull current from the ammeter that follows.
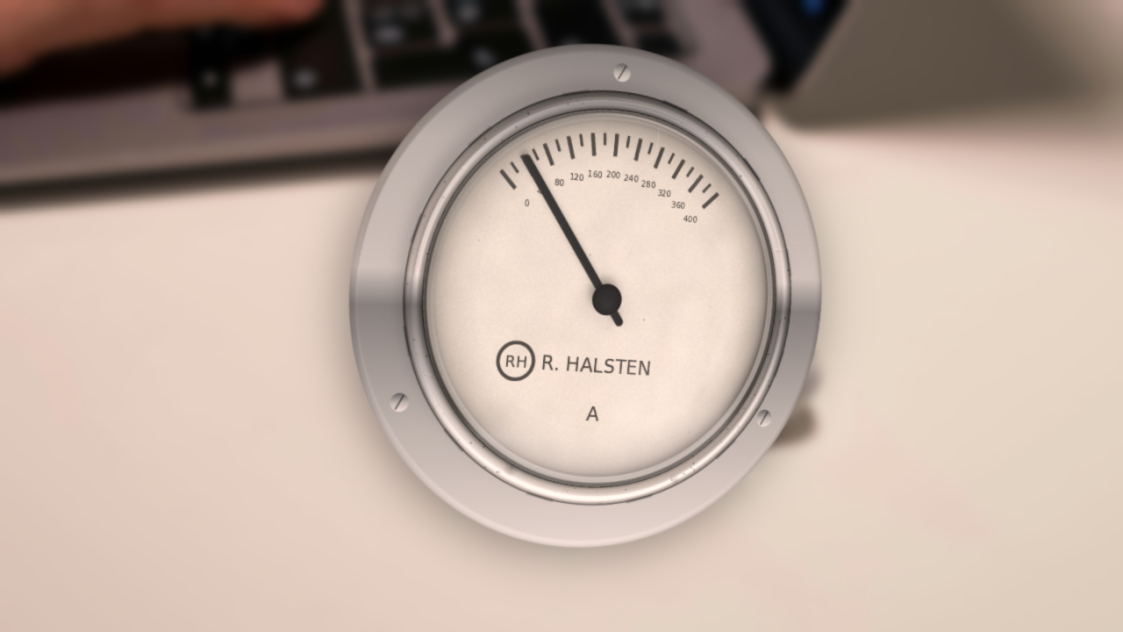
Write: 40 A
